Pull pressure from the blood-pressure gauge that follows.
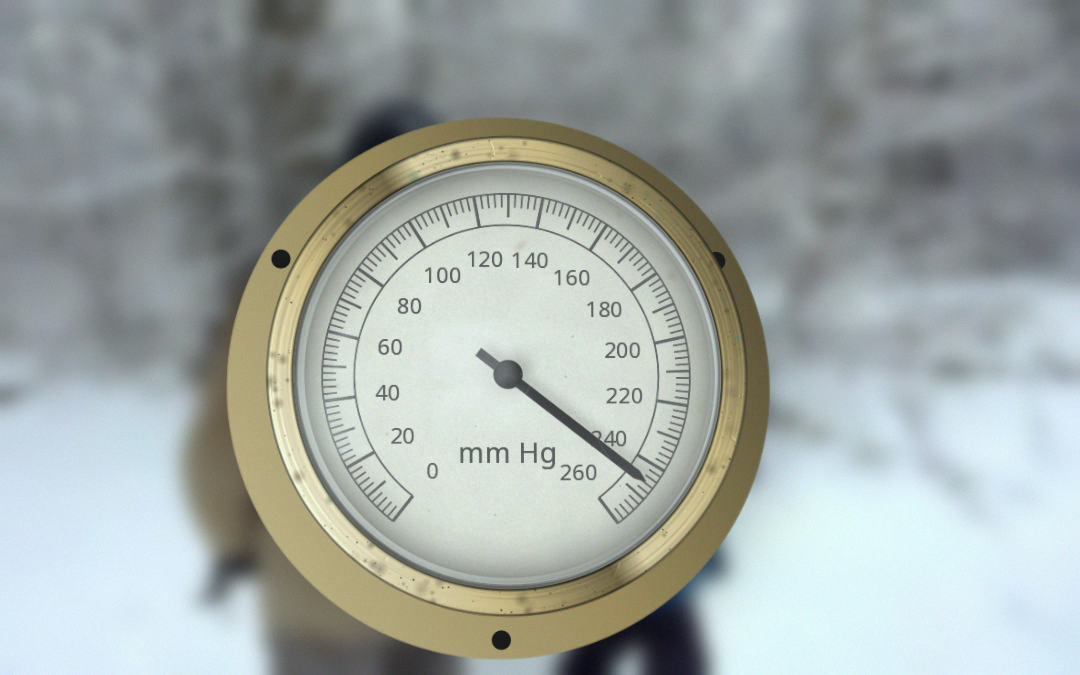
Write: 246 mmHg
